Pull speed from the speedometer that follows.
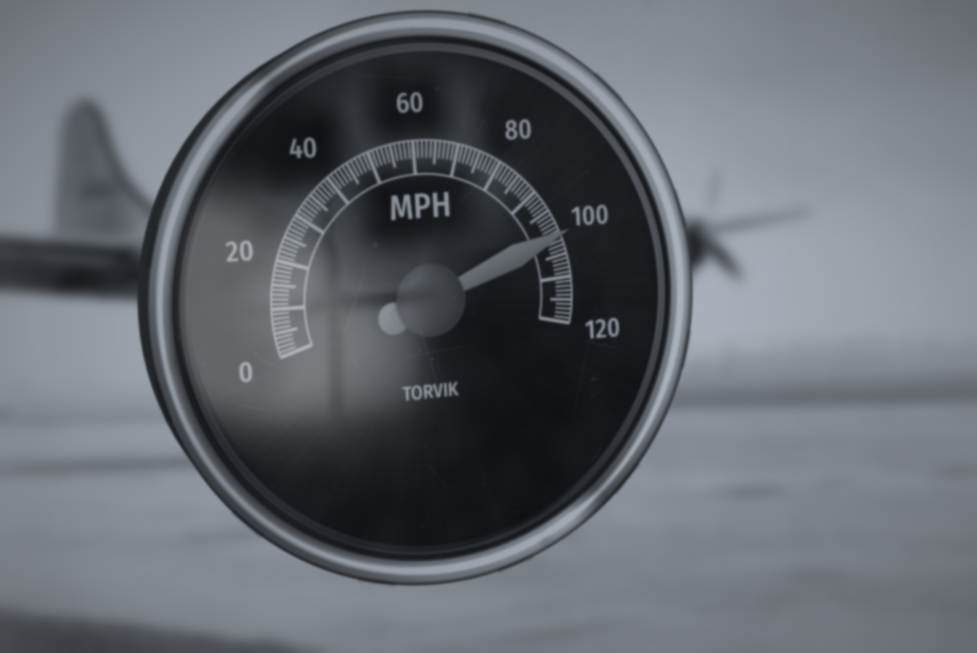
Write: 100 mph
